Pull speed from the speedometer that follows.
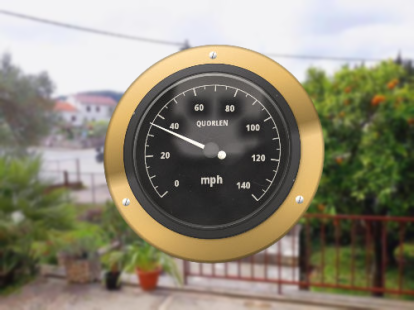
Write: 35 mph
